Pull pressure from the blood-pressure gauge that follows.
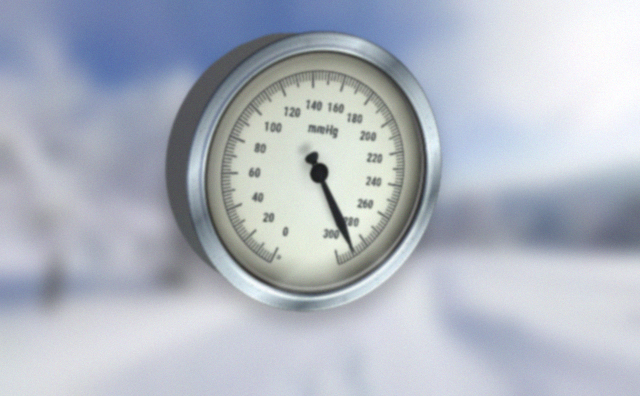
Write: 290 mmHg
